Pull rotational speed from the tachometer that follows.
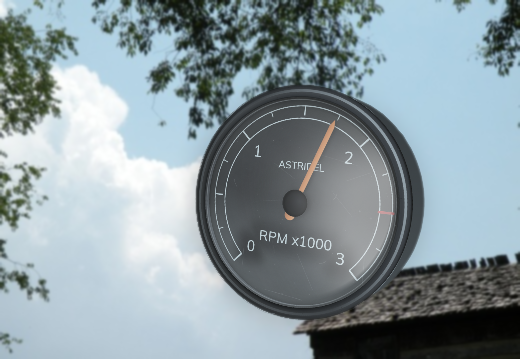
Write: 1750 rpm
